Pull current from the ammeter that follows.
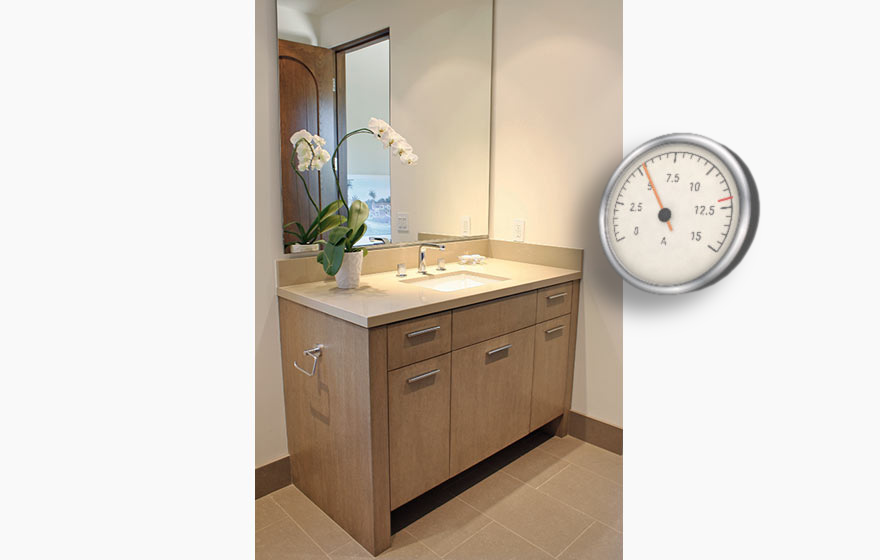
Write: 5.5 A
